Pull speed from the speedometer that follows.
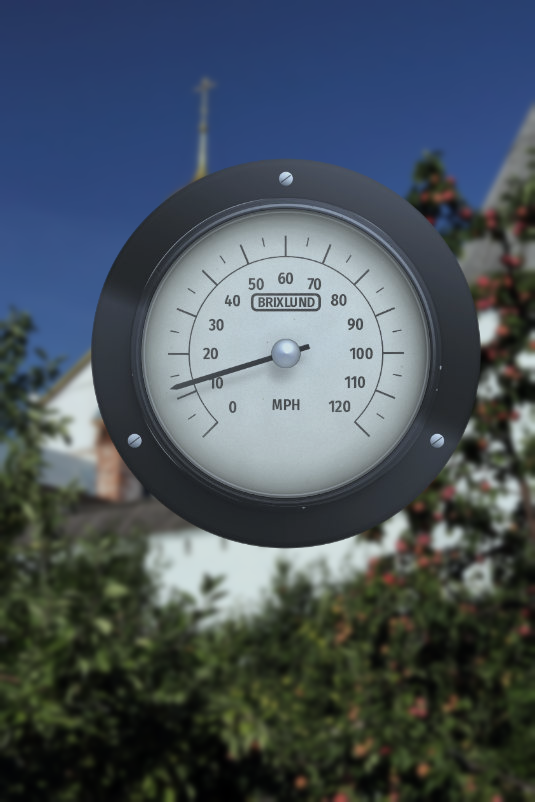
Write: 12.5 mph
